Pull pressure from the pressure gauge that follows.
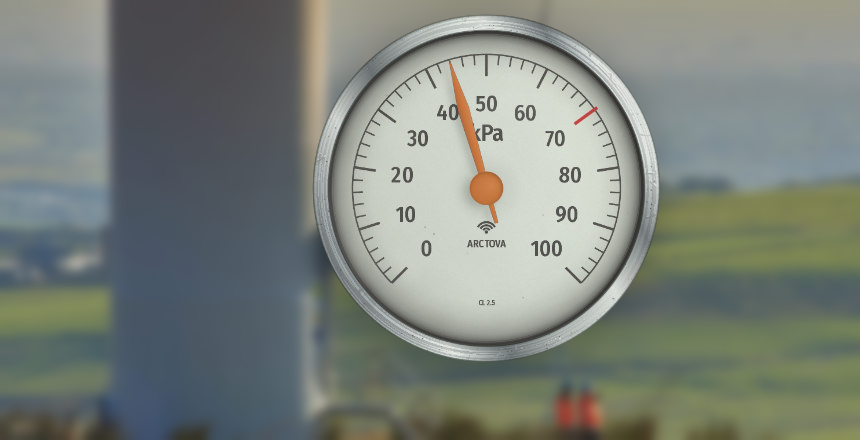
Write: 44 kPa
